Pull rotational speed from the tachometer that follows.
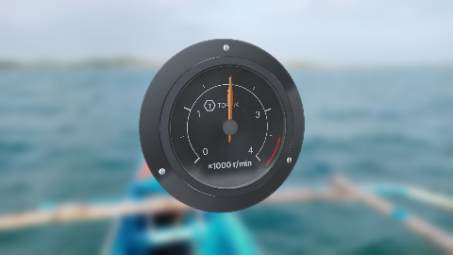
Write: 2000 rpm
